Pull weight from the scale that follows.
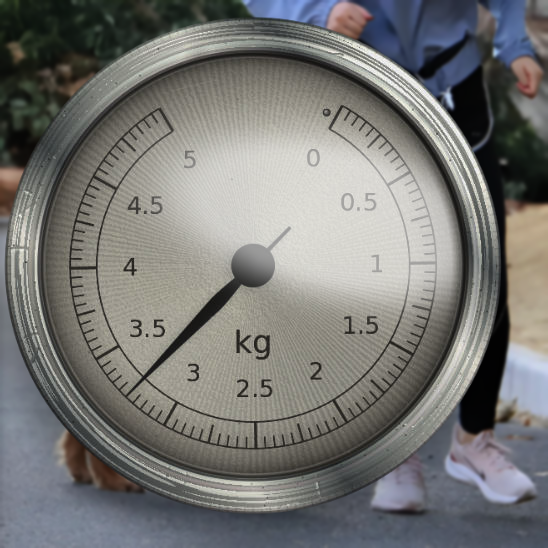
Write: 3.25 kg
